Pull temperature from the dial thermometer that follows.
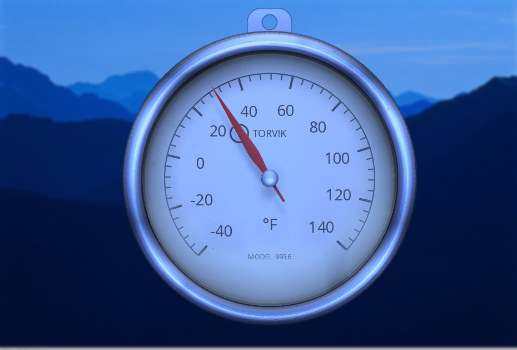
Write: 30 °F
